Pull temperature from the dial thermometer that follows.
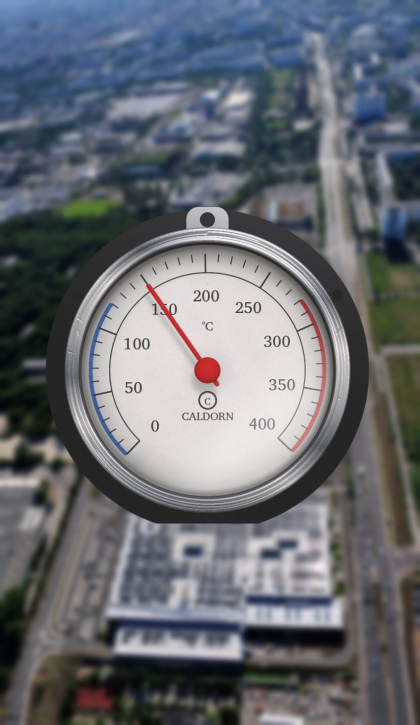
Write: 150 °C
